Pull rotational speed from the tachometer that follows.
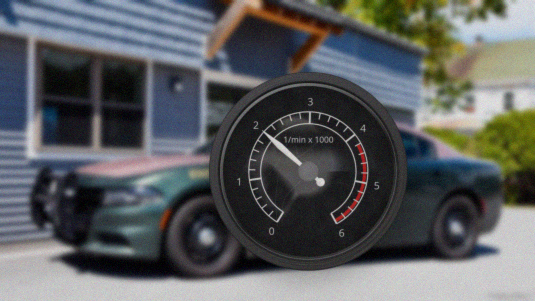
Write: 2000 rpm
